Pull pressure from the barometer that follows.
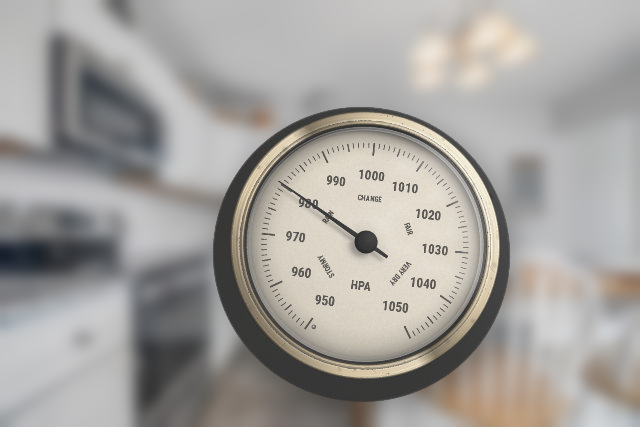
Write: 980 hPa
